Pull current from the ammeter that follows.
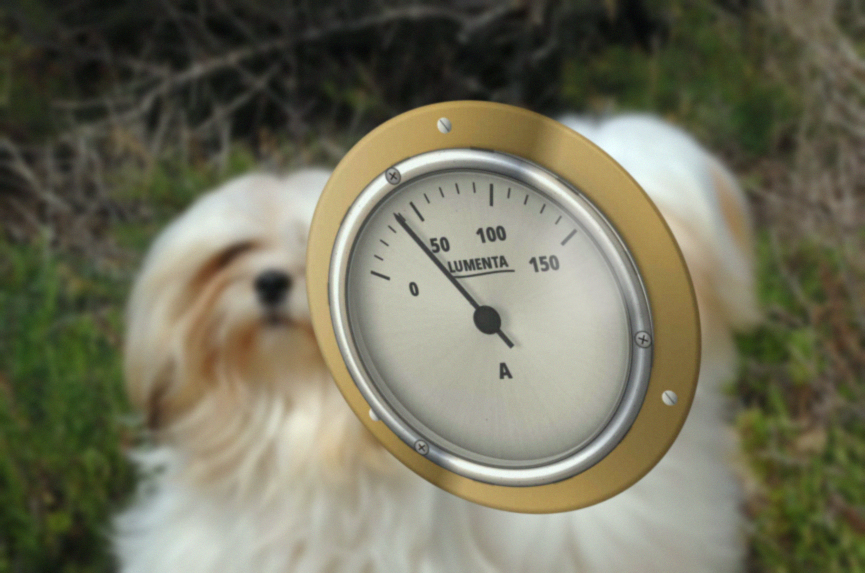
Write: 40 A
